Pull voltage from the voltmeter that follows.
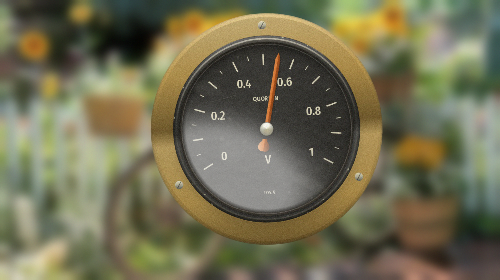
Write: 0.55 V
